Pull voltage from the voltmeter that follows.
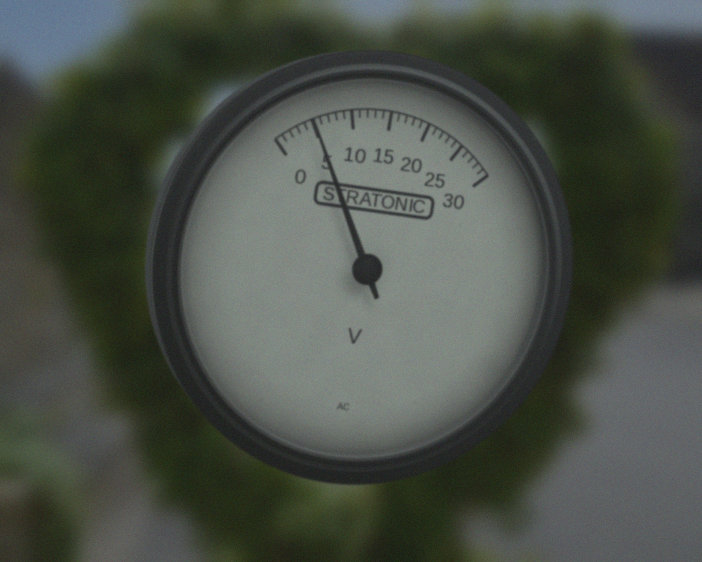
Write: 5 V
